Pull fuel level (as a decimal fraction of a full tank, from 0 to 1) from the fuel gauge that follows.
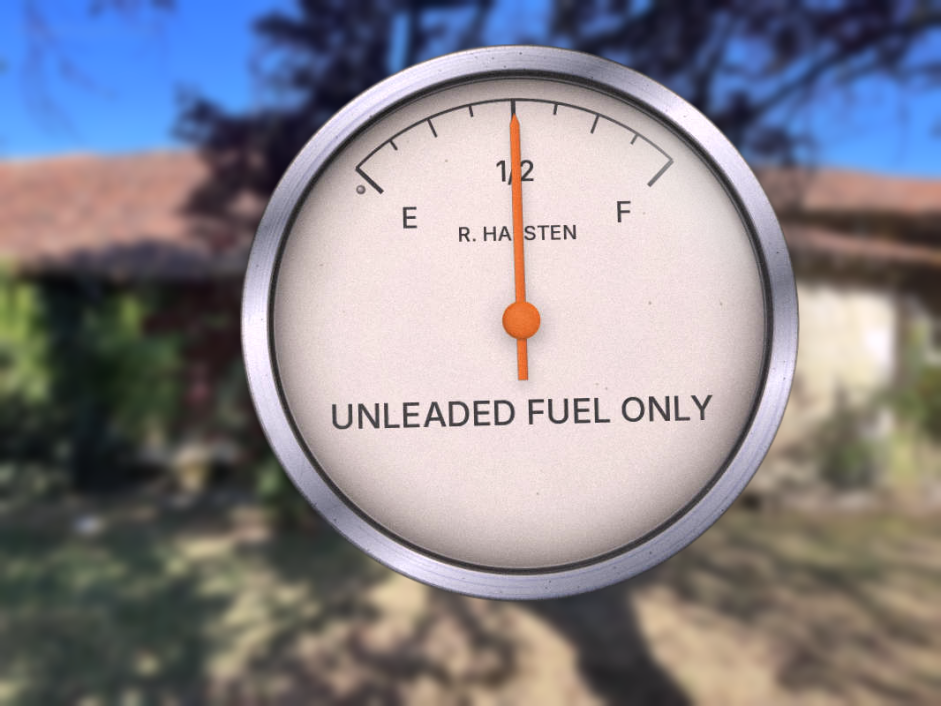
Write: 0.5
